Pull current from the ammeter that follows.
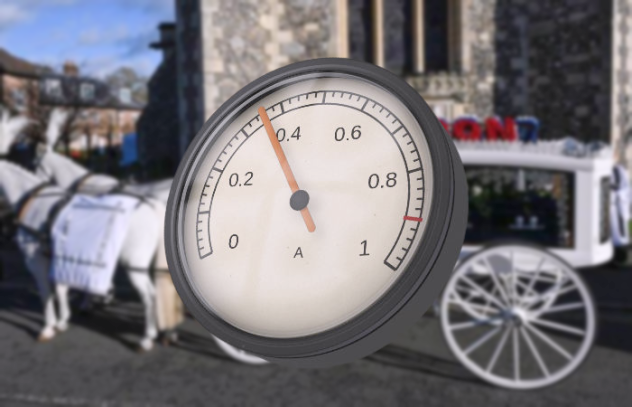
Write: 0.36 A
